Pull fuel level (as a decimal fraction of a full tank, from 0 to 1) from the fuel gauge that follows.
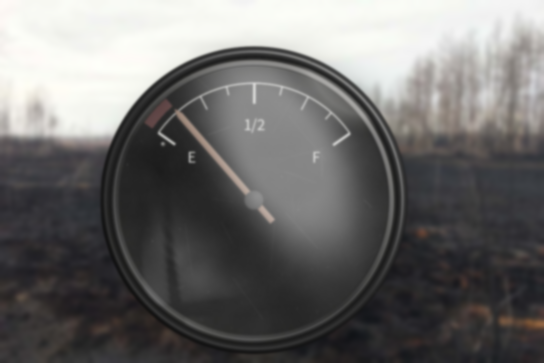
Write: 0.125
